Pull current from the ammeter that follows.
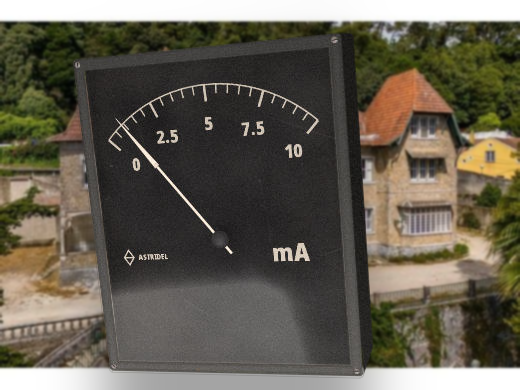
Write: 1 mA
